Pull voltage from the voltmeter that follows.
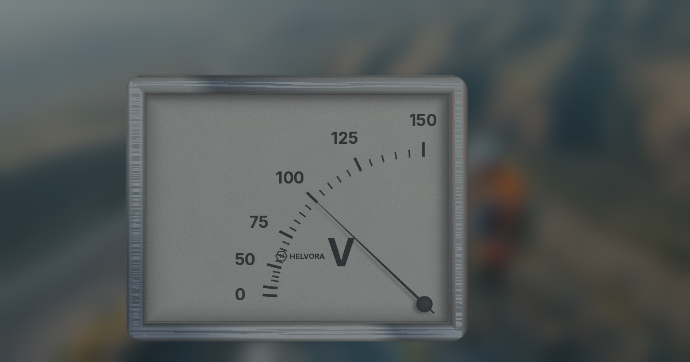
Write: 100 V
